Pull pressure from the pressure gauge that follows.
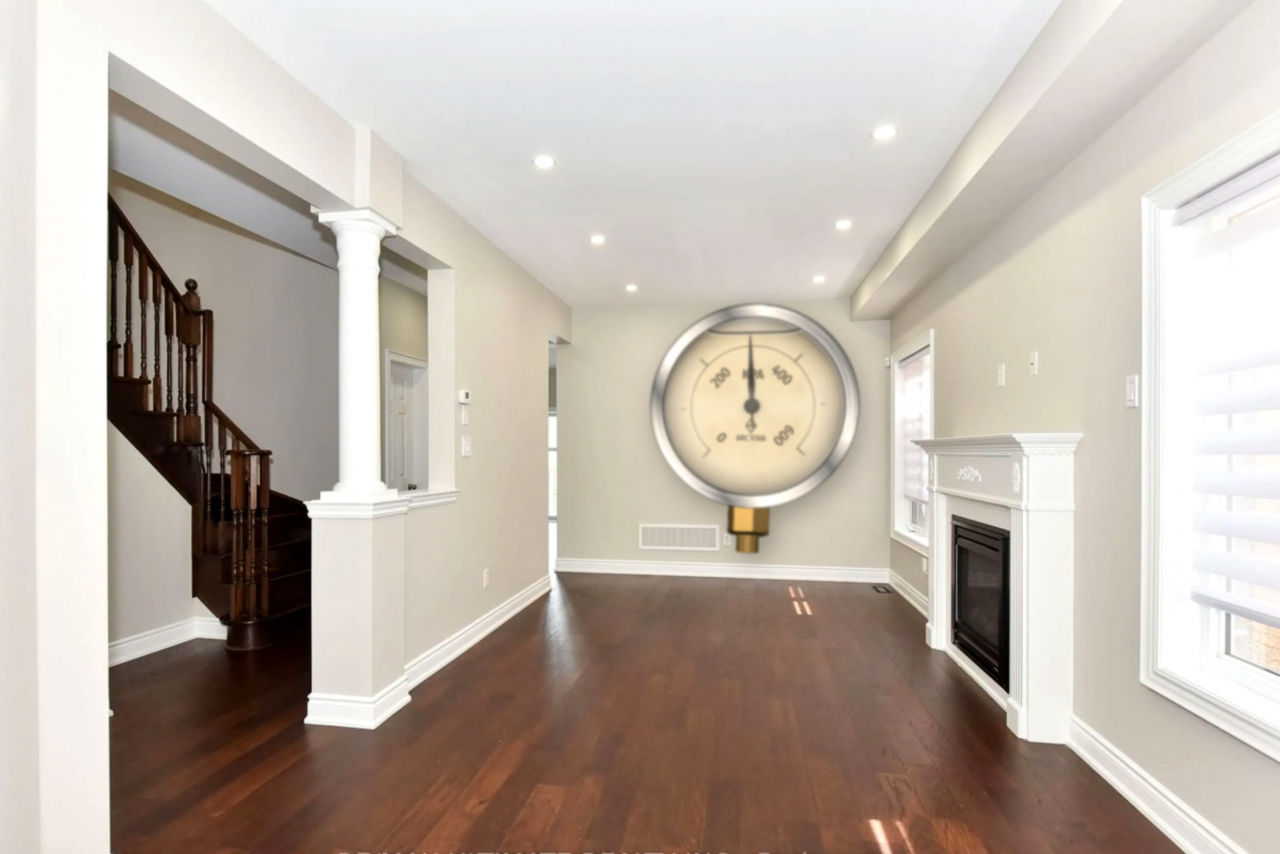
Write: 300 kPa
